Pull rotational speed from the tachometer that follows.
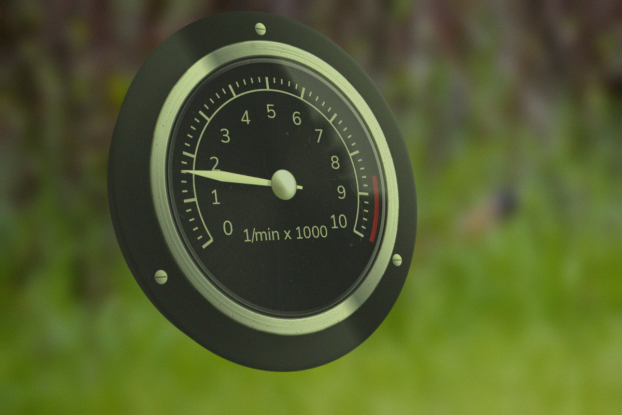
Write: 1600 rpm
